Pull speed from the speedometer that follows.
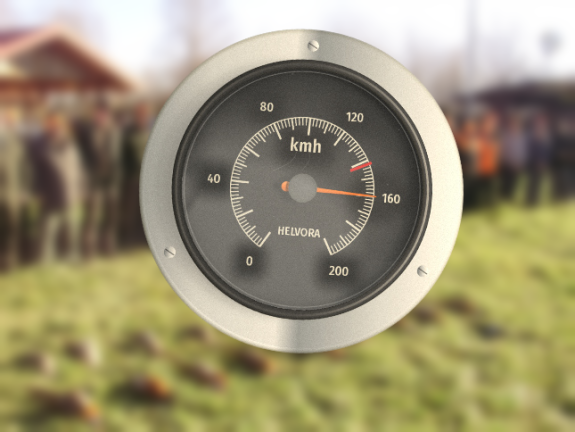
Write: 160 km/h
